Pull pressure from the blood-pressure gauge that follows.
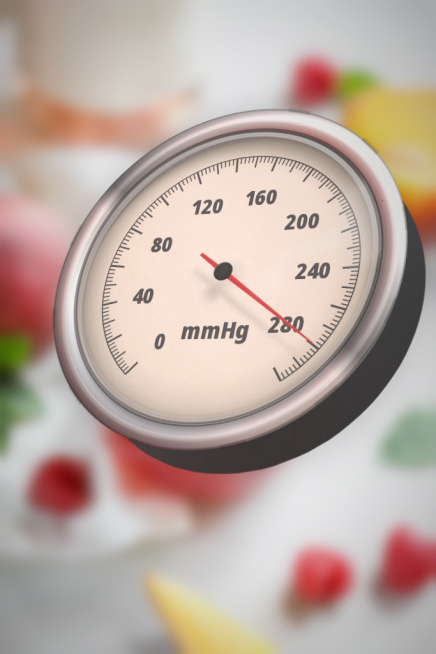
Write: 280 mmHg
